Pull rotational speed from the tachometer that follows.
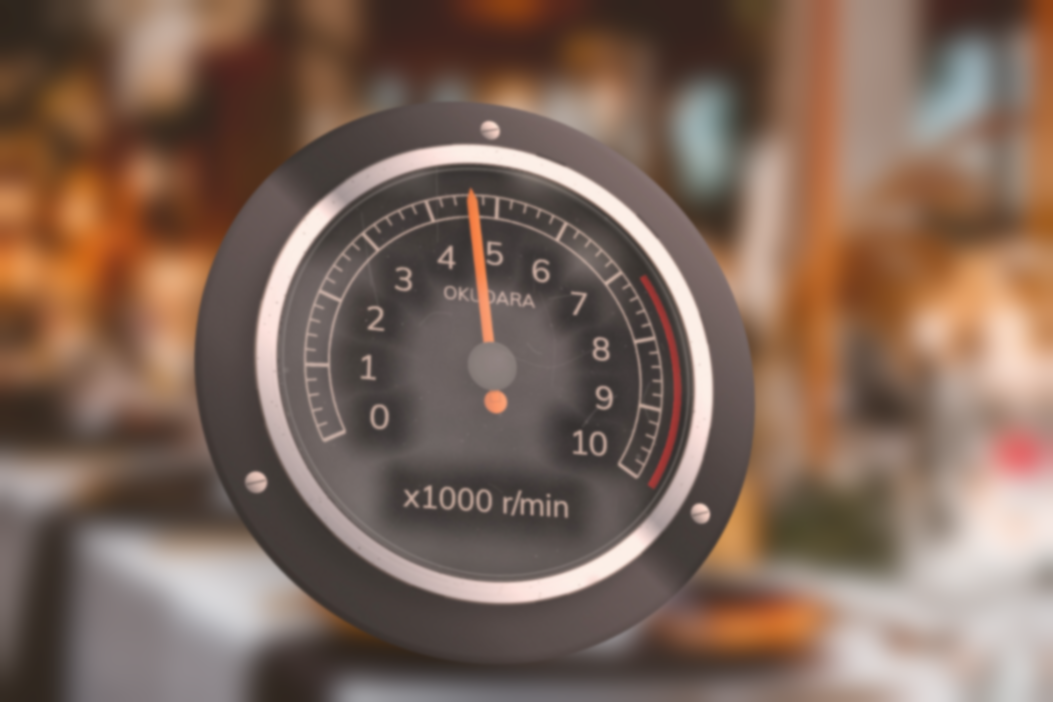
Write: 4600 rpm
